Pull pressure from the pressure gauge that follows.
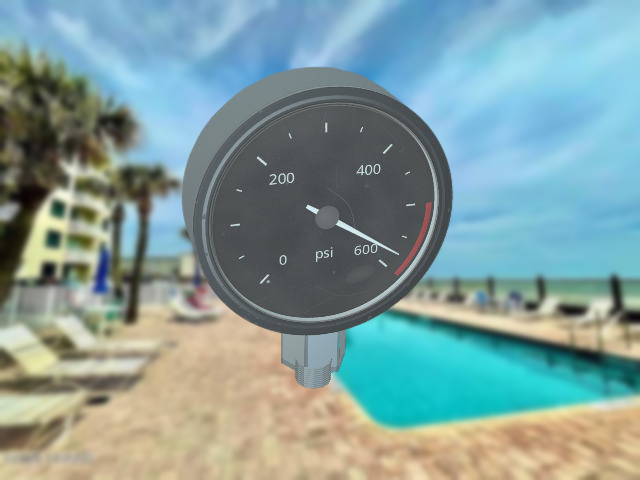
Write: 575 psi
